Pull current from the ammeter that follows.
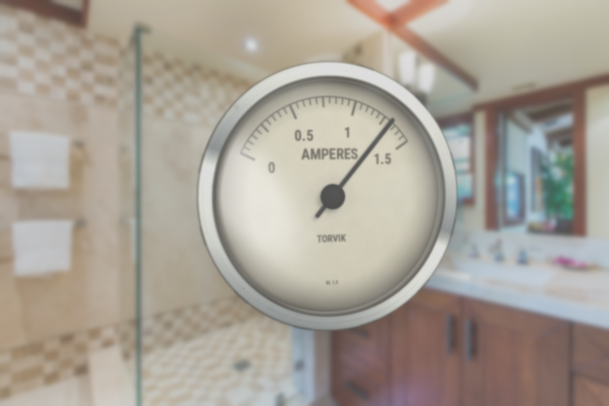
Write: 1.3 A
